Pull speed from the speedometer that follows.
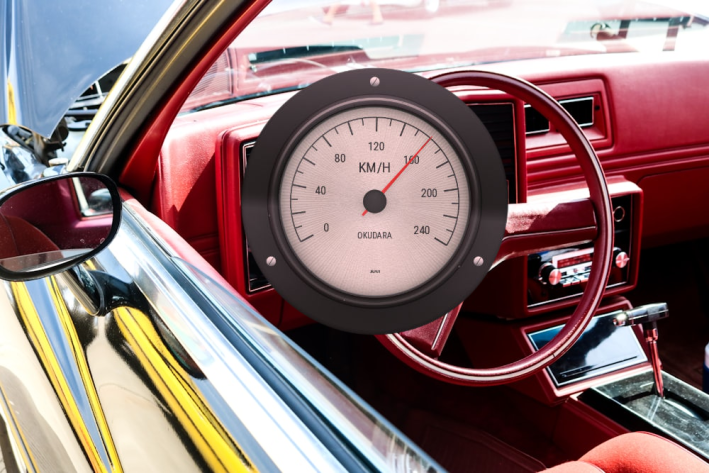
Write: 160 km/h
